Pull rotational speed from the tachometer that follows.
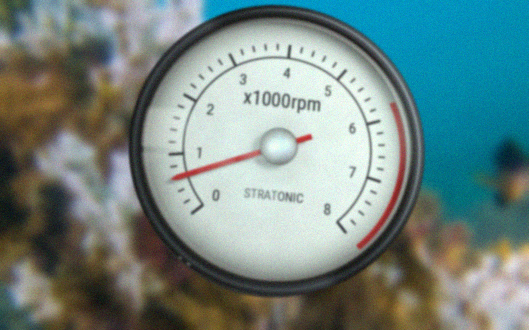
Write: 600 rpm
